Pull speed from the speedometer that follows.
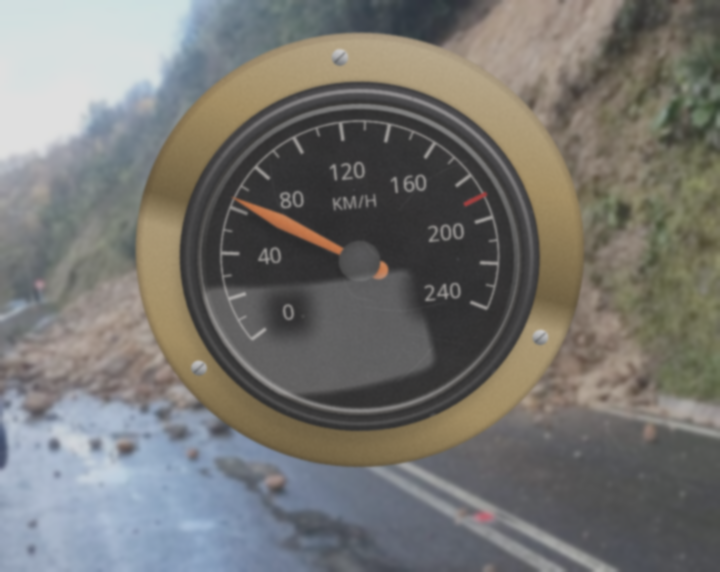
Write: 65 km/h
